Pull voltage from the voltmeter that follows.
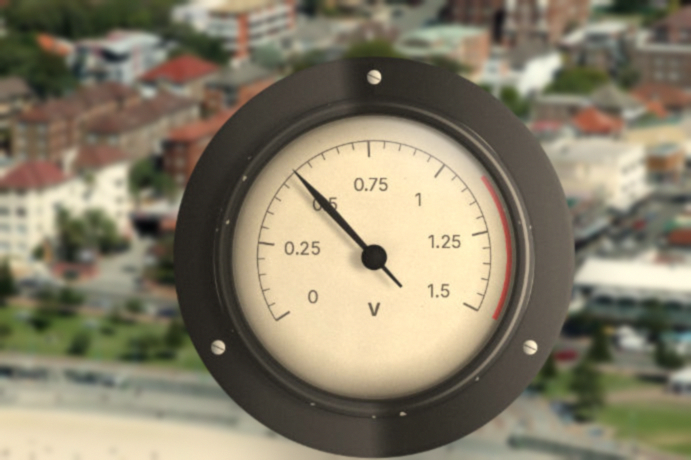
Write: 0.5 V
